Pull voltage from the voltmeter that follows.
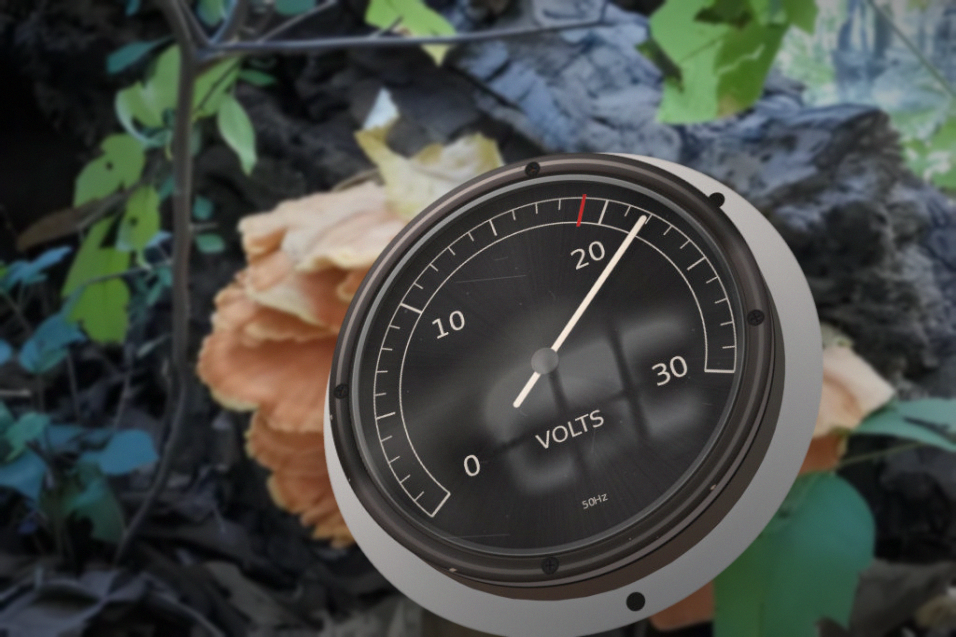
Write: 22 V
